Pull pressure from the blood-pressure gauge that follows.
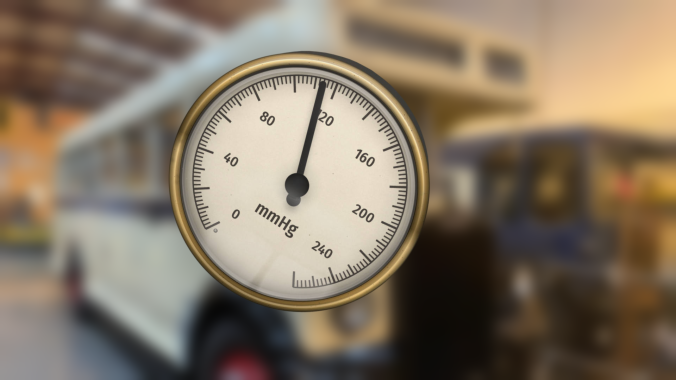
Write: 114 mmHg
